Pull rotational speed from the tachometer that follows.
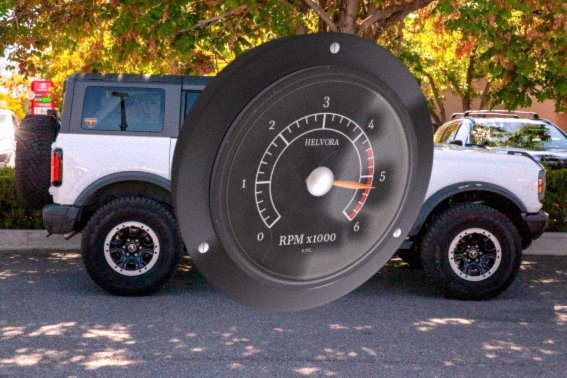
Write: 5200 rpm
